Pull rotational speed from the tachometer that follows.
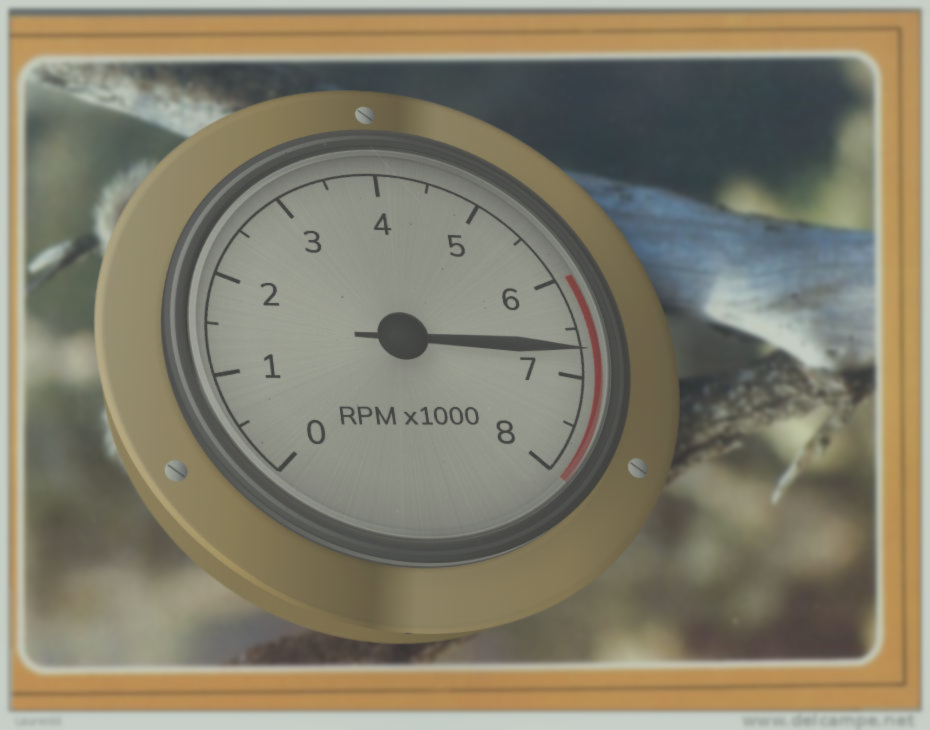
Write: 6750 rpm
